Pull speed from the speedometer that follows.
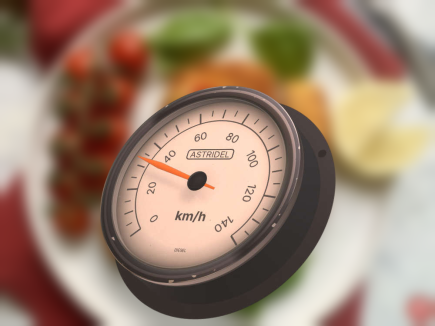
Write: 32.5 km/h
